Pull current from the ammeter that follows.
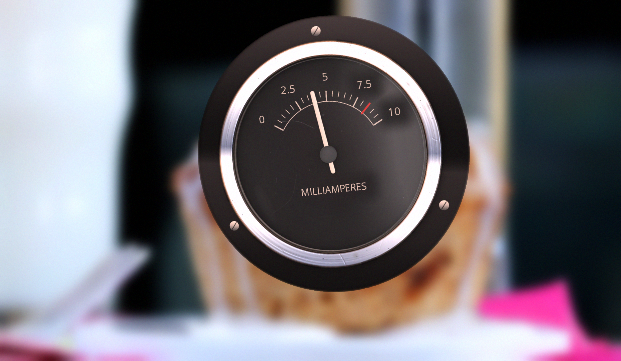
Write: 4 mA
